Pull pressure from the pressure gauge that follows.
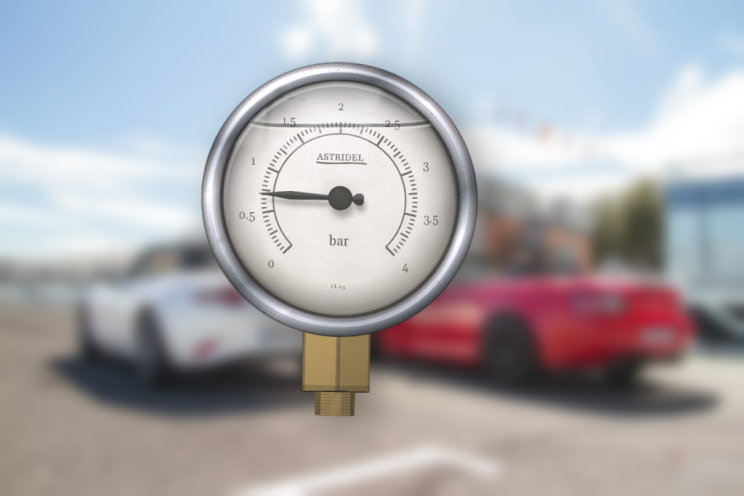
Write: 0.7 bar
